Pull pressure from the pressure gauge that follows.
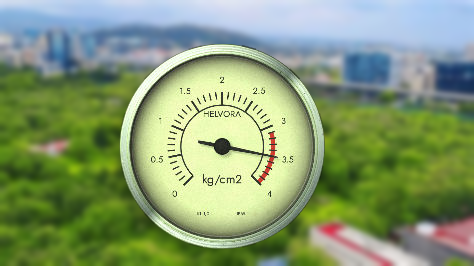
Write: 3.5 kg/cm²
